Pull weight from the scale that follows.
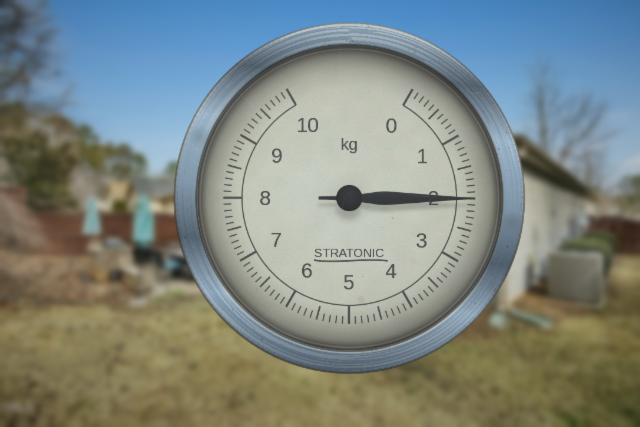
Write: 2 kg
